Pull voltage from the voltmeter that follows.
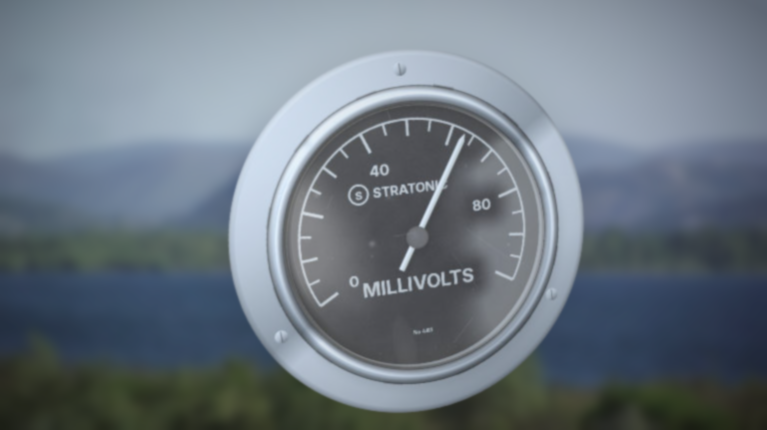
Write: 62.5 mV
